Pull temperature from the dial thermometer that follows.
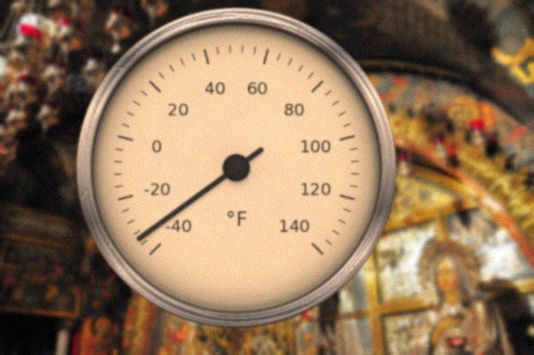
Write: -34 °F
